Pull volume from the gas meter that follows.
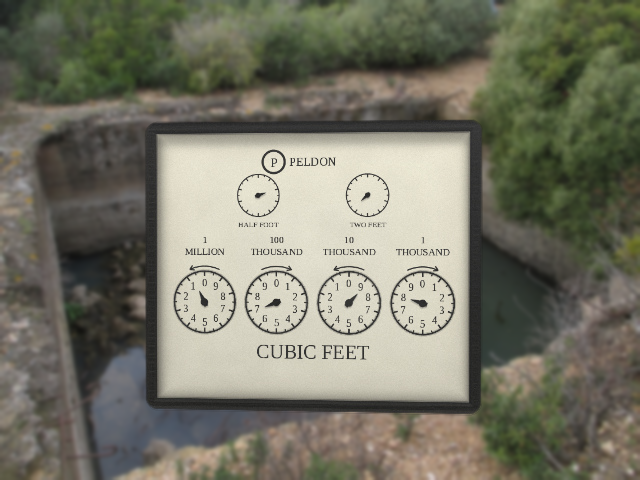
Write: 68800 ft³
